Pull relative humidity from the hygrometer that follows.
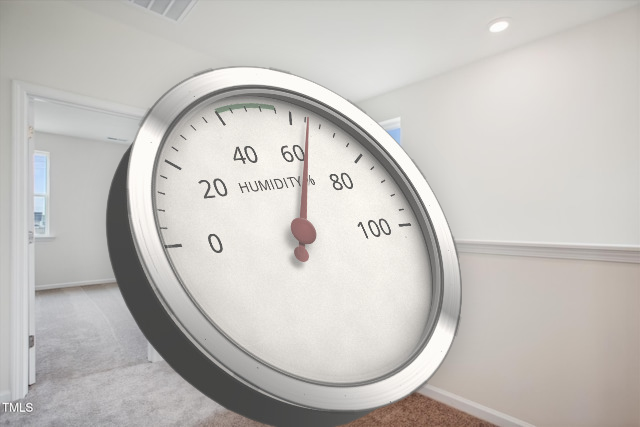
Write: 64 %
